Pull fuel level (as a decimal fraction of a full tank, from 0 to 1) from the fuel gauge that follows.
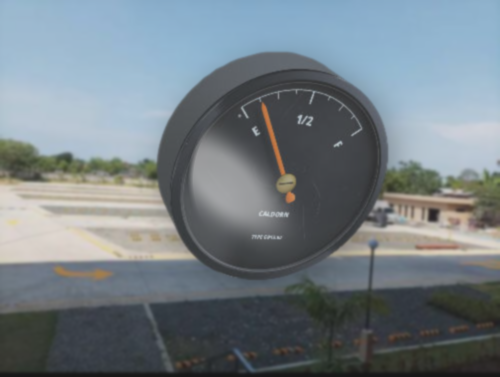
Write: 0.125
